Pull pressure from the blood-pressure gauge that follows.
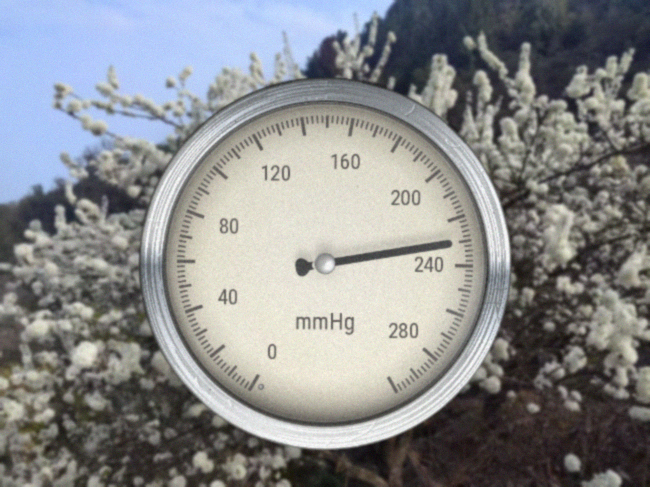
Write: 230 mmHg
